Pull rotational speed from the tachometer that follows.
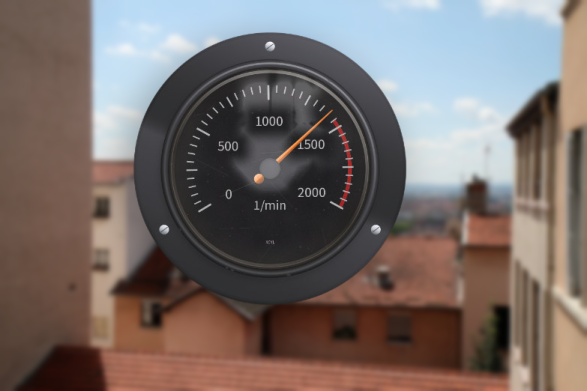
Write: 1400 rpm
